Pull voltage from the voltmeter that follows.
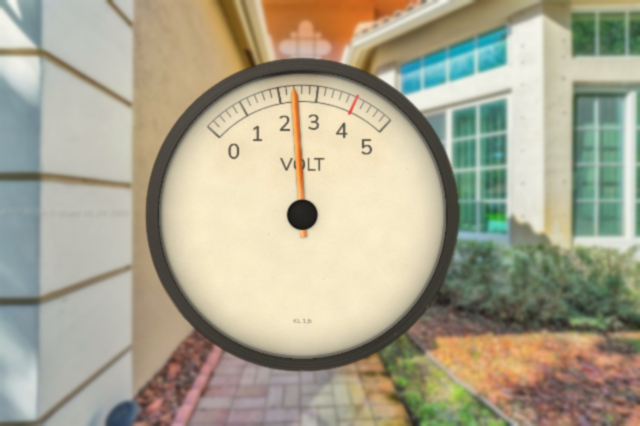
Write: 2.4 V
